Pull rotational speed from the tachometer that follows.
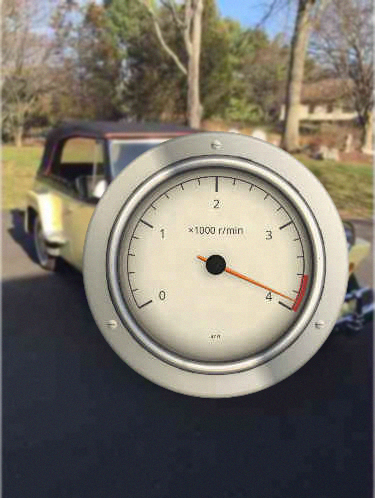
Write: 3900 rpm
